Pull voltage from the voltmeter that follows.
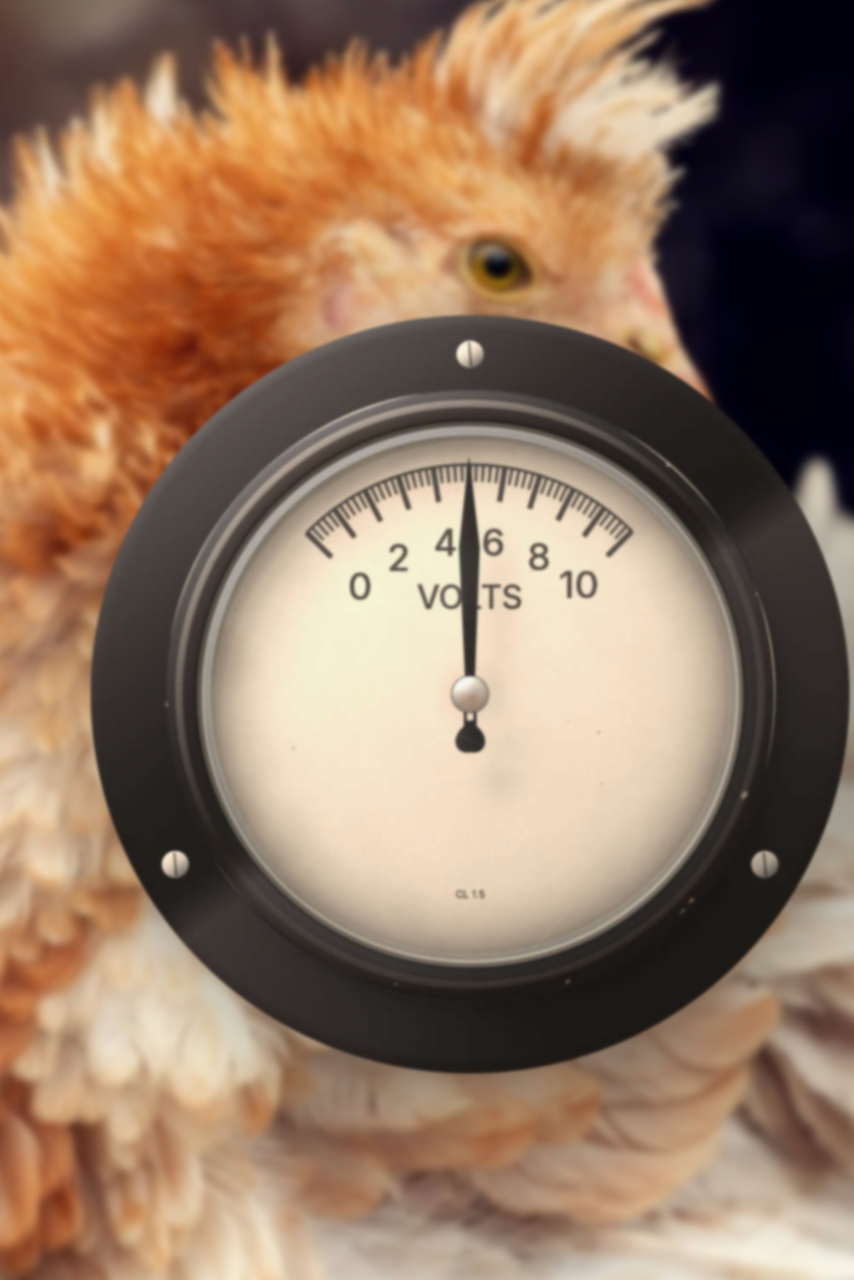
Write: 5 V
